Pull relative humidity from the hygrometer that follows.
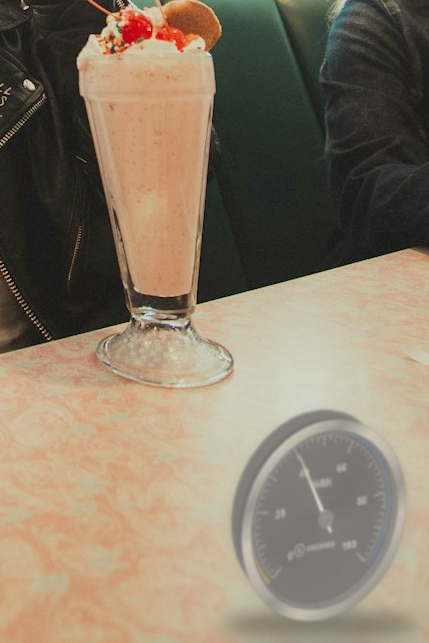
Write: 40 %
